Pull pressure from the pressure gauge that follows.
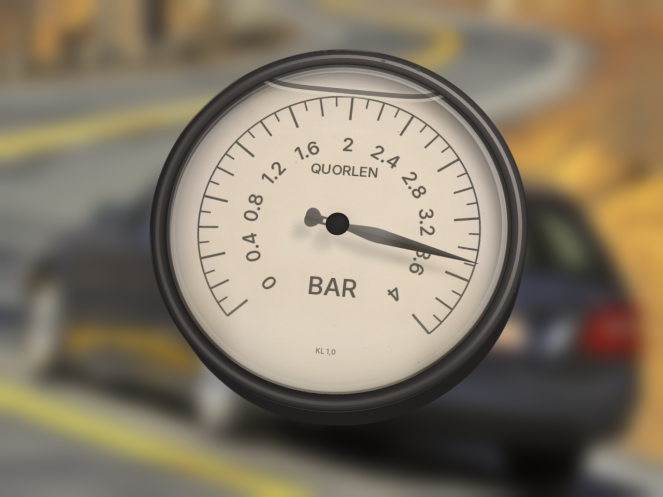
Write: 3.5 bar
